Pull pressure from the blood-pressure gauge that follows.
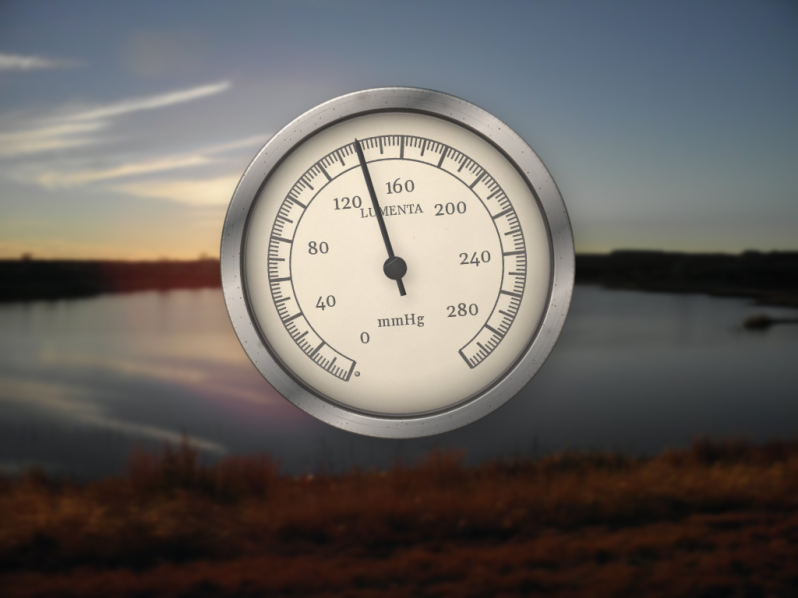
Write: 140 mmHg
